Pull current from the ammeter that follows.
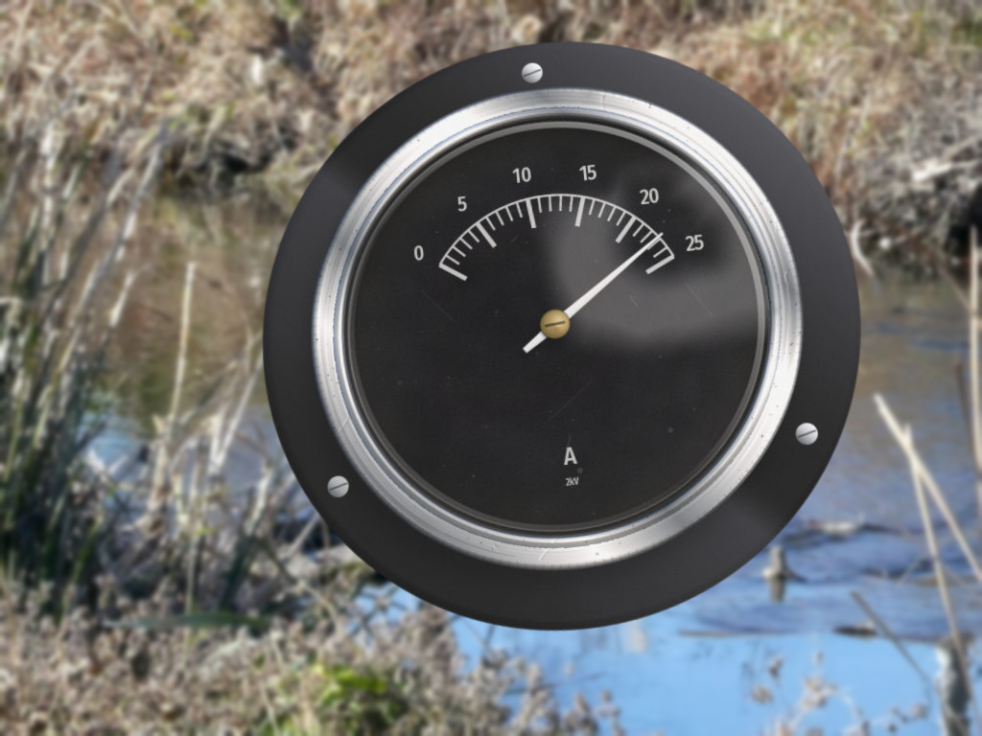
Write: 23 A
